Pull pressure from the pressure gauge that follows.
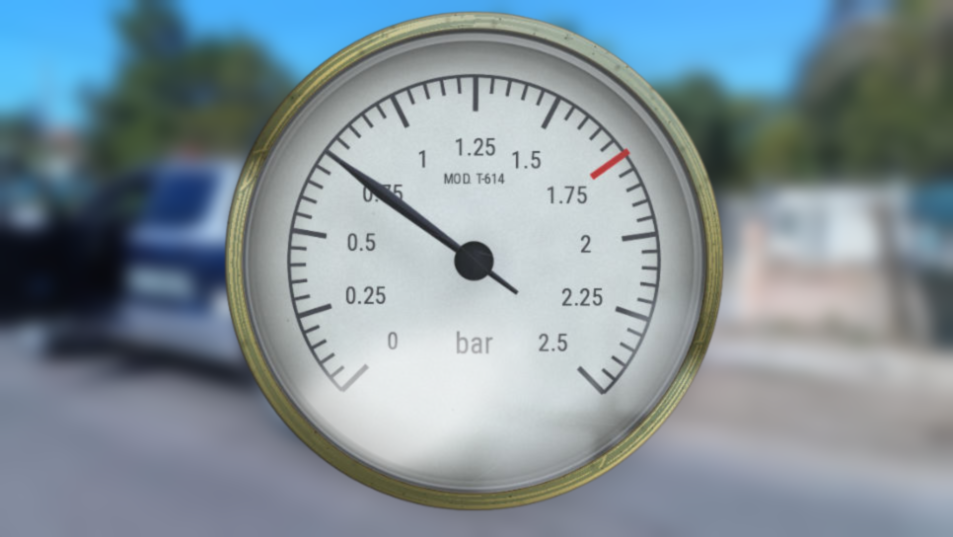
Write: 0.75 bar
